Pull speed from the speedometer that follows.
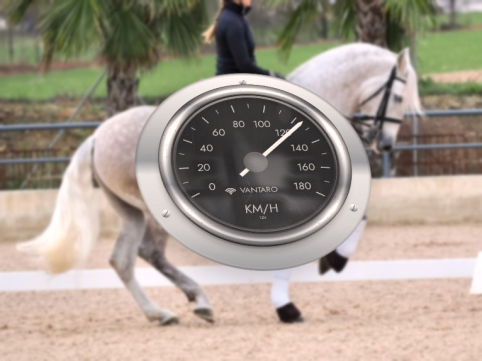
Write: 125 km/h
